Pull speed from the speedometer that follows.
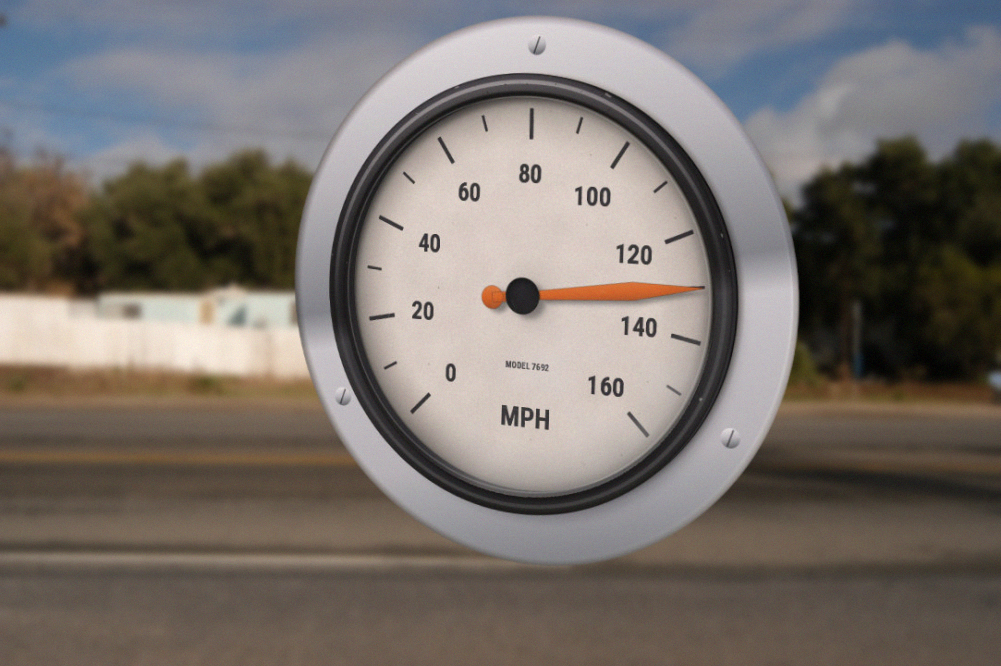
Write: 130 mph
